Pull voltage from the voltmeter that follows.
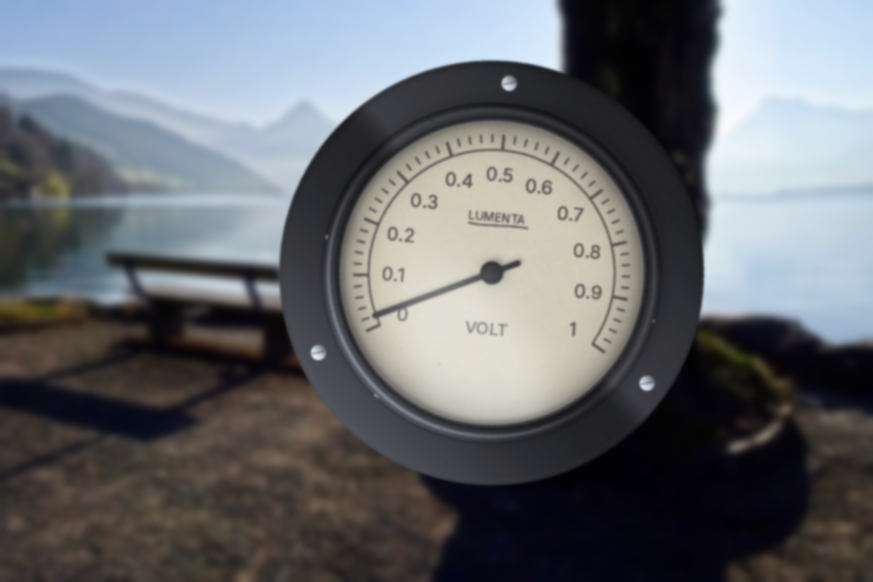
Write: 0.02 V
